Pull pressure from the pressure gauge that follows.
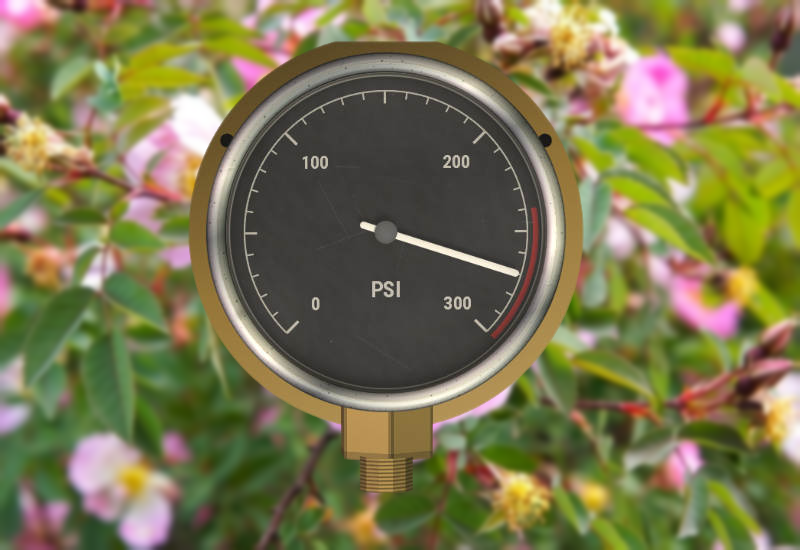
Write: 270 psi
